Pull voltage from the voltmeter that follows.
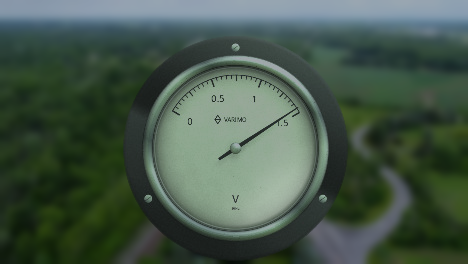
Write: 1.45 V
